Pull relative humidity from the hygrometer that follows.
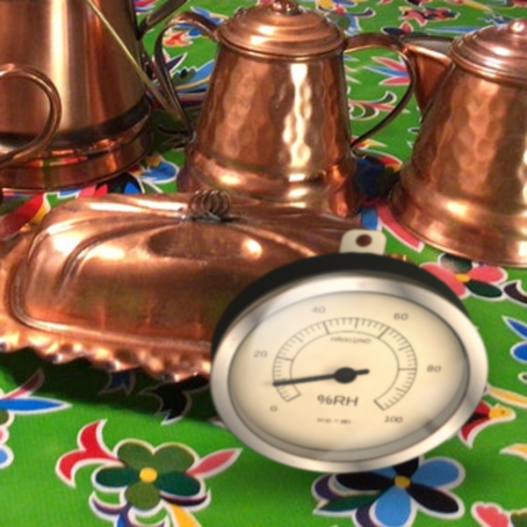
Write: 10 %
